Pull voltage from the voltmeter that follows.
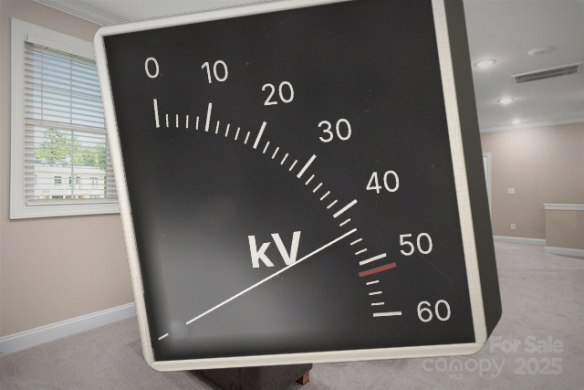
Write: 44 kV
